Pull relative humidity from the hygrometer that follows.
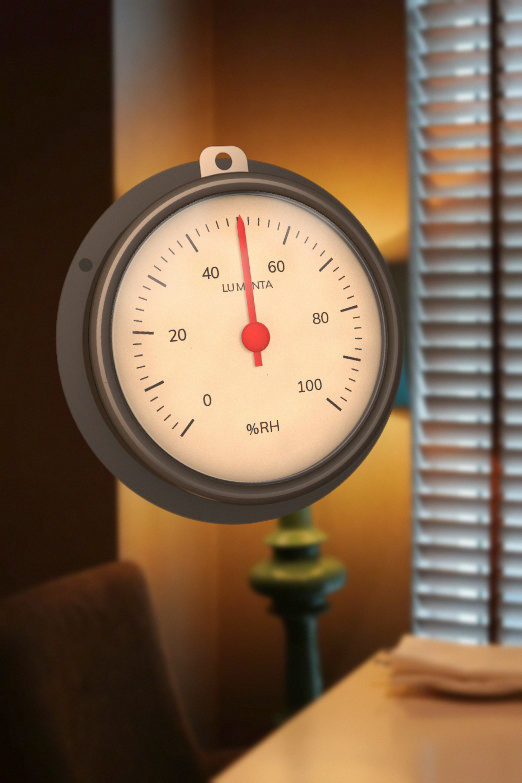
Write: 50 %
